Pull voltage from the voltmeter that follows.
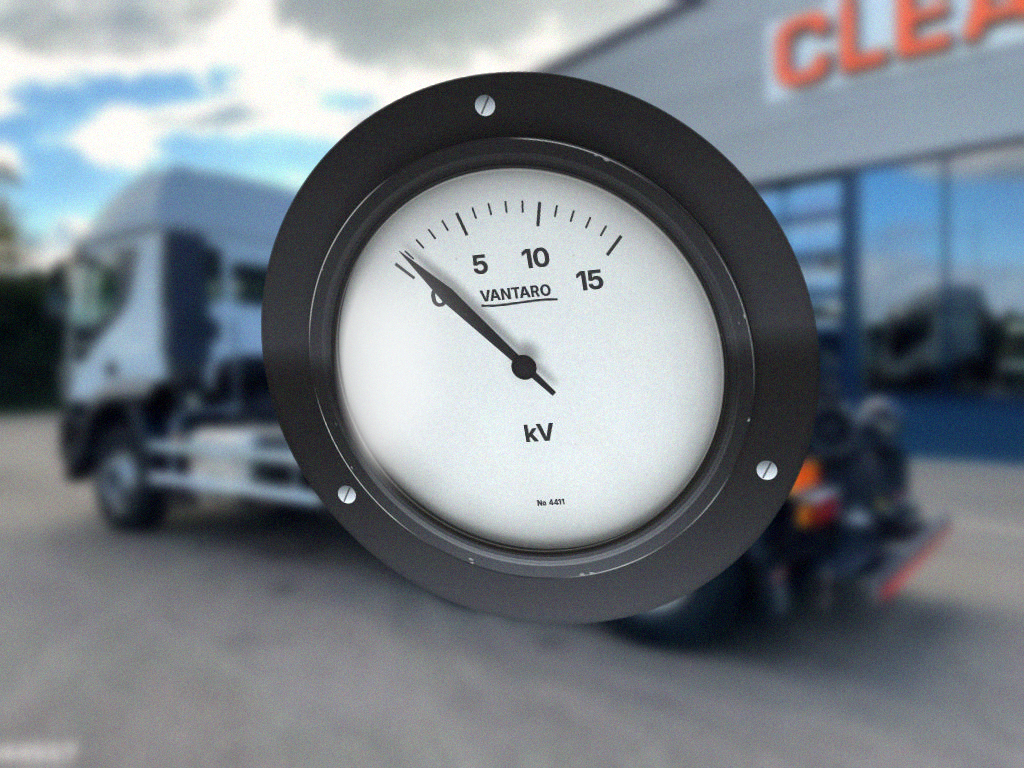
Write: 1 kV
